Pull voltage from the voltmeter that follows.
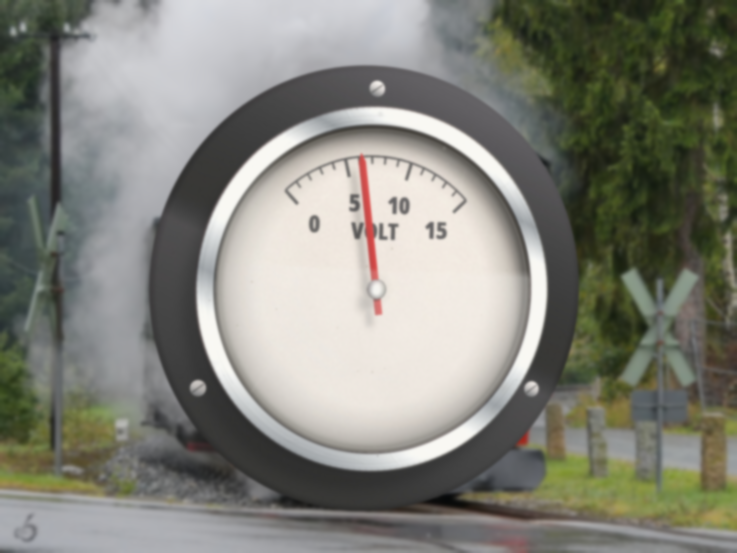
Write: 6 V
